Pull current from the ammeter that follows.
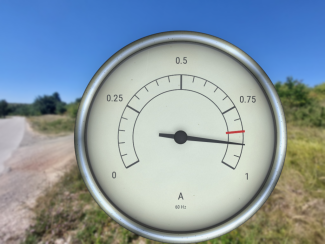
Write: 0.9 A
